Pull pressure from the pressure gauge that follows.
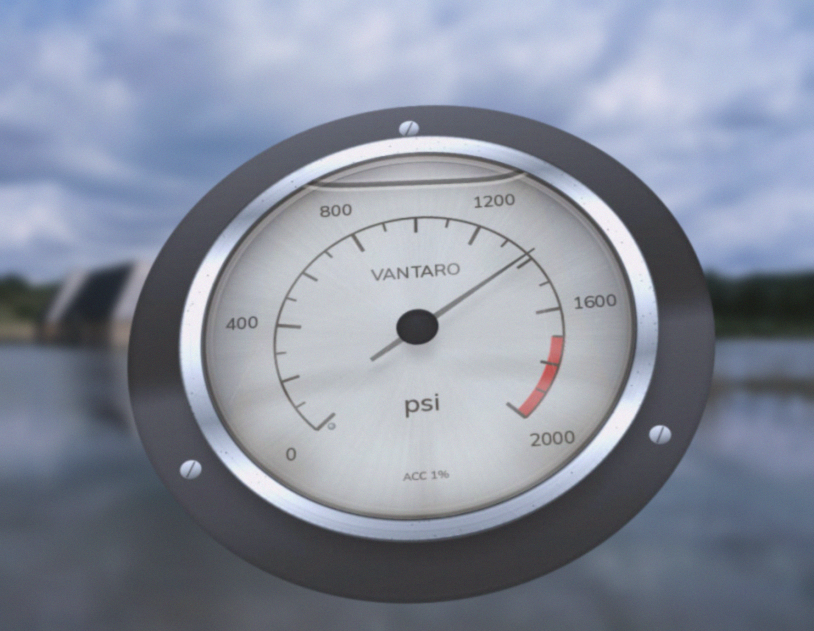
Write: 1400 psi
